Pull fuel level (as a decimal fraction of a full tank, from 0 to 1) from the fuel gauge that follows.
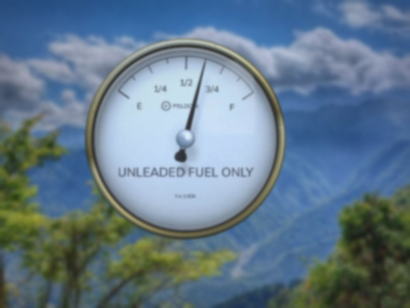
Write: 0.625
